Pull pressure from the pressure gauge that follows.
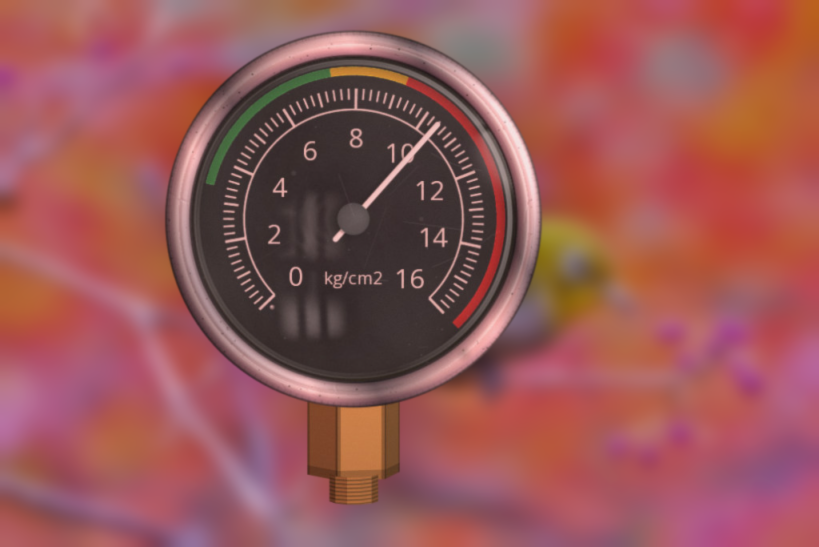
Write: 10.4 kg/cm²
